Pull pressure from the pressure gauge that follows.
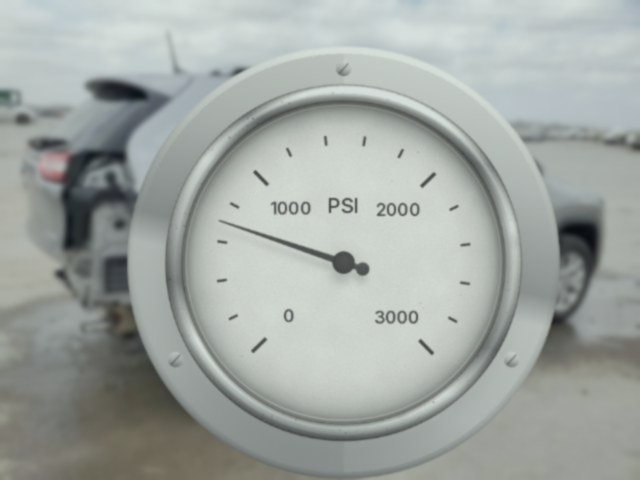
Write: 700 psi
